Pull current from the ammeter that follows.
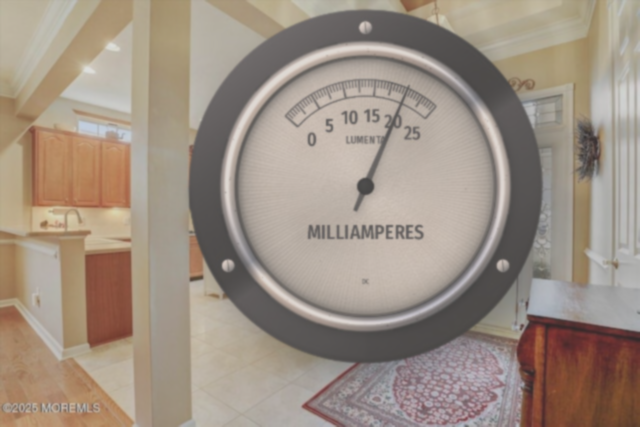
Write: 20 mA
